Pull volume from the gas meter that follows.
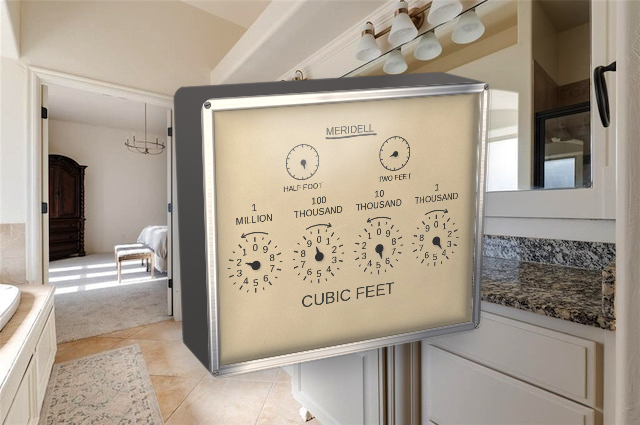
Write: 195400 ft³
